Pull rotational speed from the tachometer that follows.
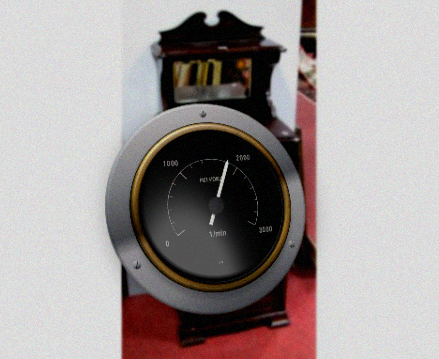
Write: 1800 rpm
